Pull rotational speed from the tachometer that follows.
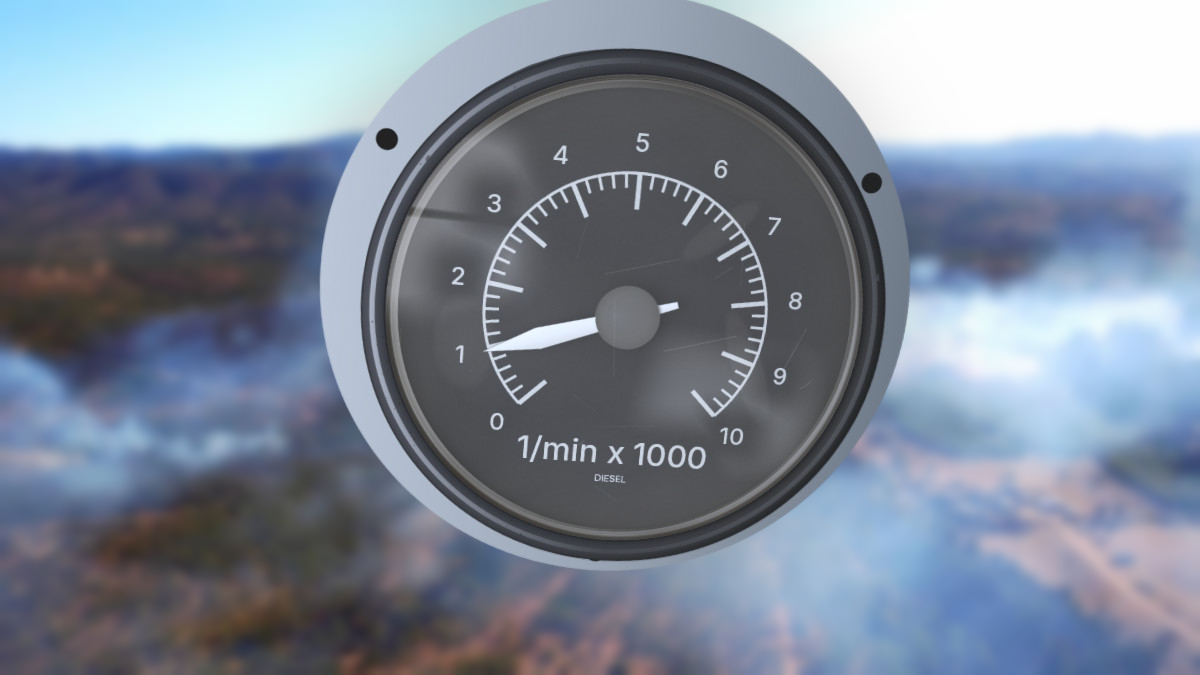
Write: 1000 rpm
